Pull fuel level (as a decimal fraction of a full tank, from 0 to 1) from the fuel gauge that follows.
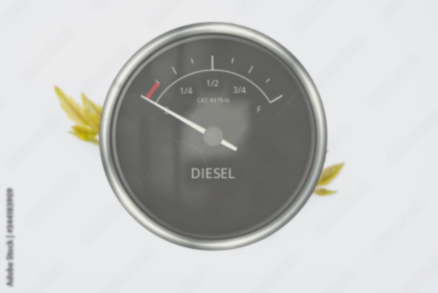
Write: 0
